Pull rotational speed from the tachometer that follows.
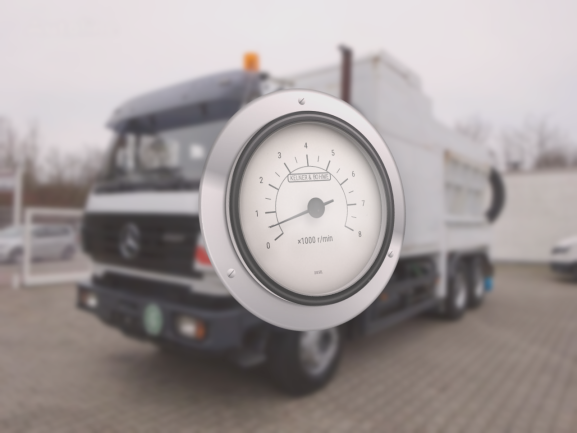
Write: 500 rpm
